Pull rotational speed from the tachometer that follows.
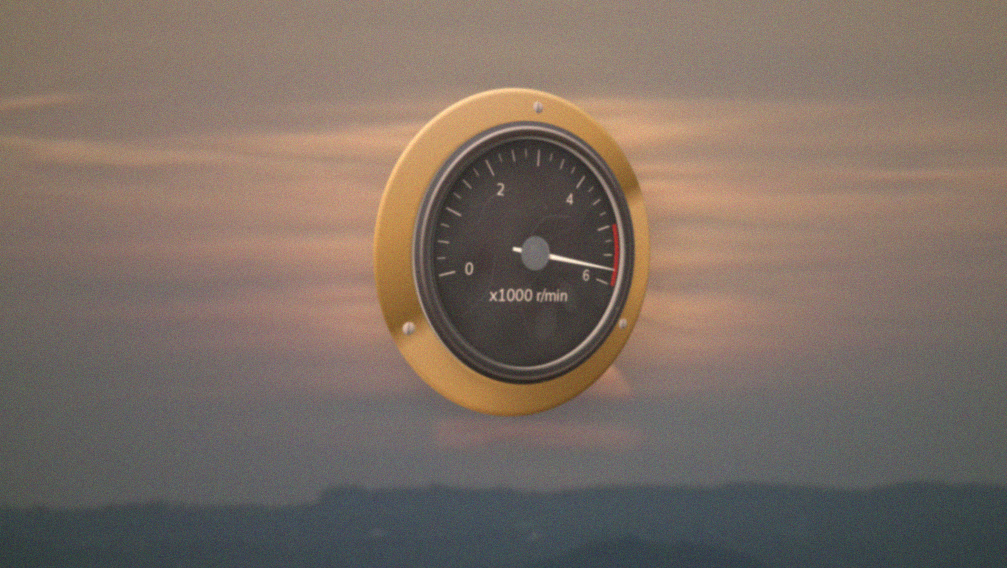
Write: 5750 rpm
